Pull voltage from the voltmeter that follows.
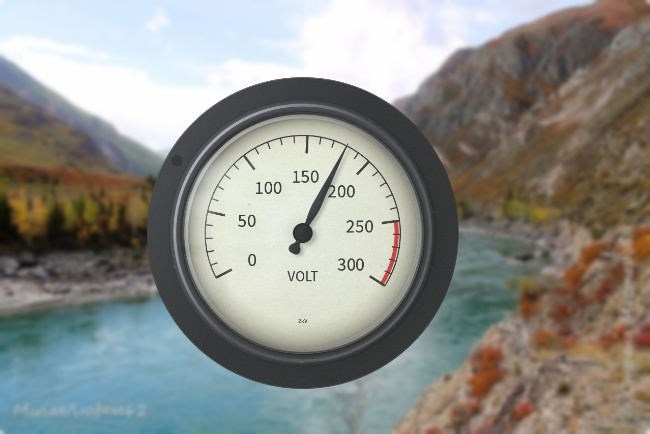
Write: 180 V
